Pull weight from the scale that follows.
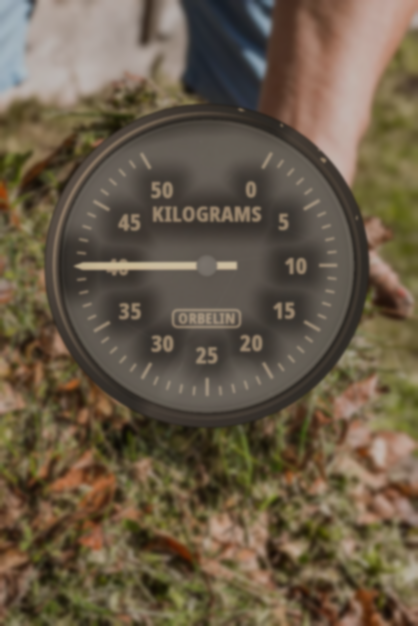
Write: 40 kg
